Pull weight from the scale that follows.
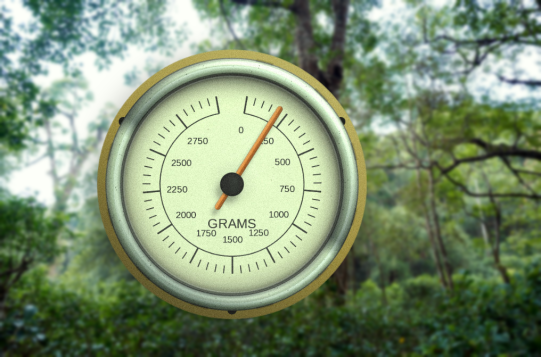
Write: 200 g
